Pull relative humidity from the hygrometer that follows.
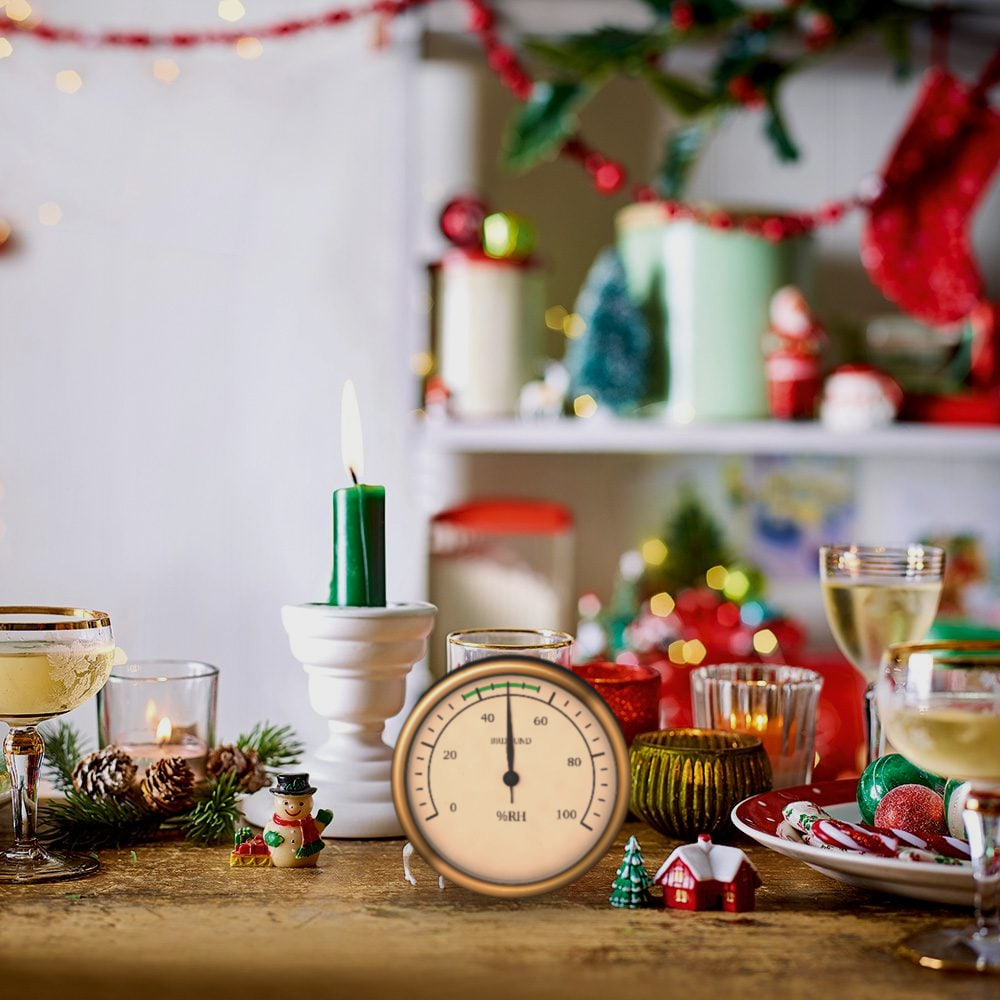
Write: 48 %
